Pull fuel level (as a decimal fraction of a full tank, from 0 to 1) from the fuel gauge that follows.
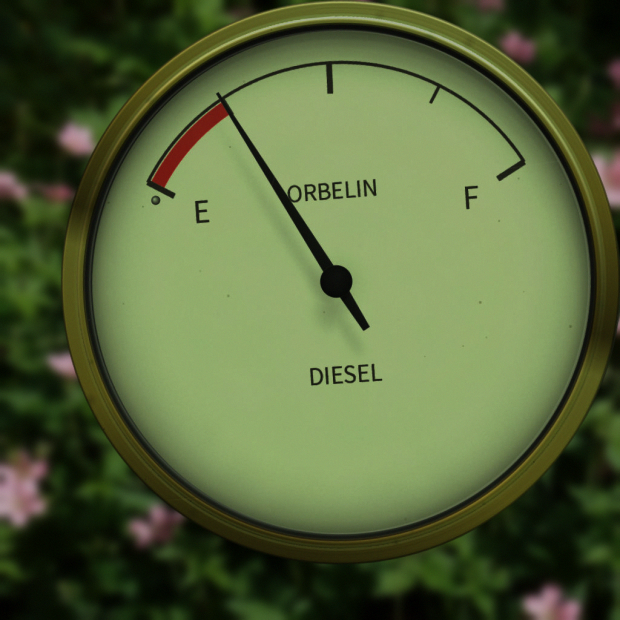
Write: 0.25
